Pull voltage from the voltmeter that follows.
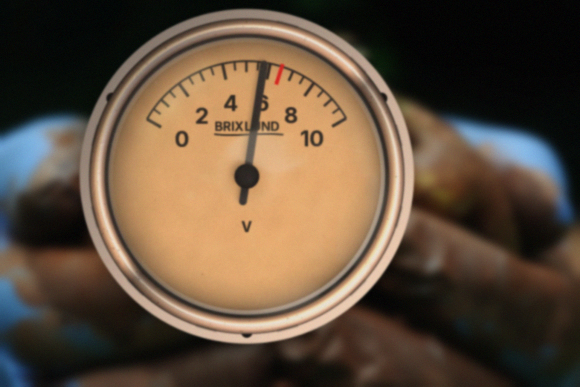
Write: 5.75 V
